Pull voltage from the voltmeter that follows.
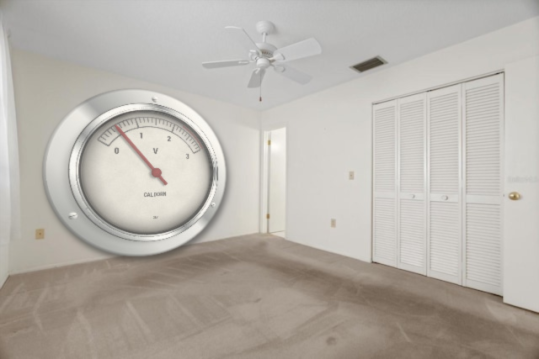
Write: 0.5 V
